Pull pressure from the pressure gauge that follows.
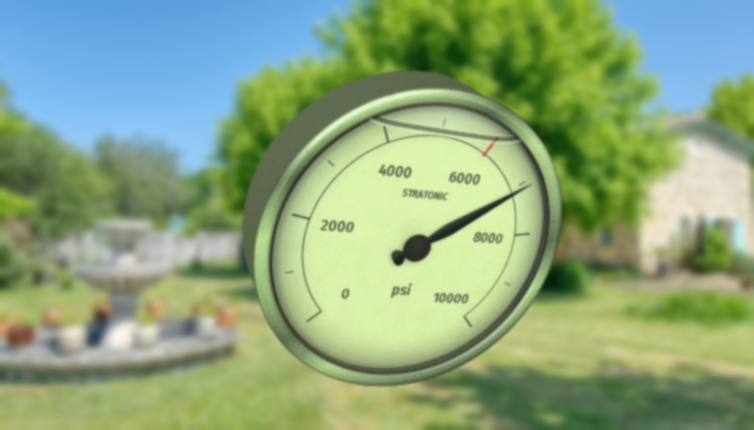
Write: 7000 psi
